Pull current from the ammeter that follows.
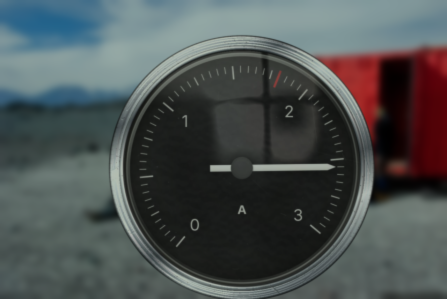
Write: 2.55 A
